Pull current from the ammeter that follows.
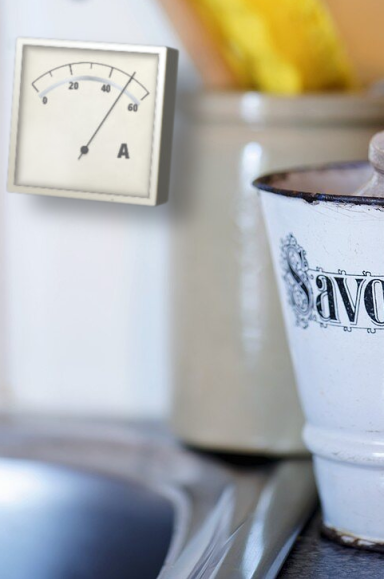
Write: 50 A
